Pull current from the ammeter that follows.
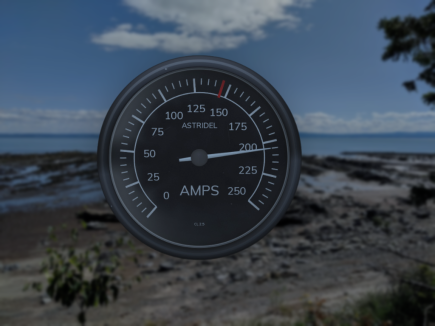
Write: 205 A
